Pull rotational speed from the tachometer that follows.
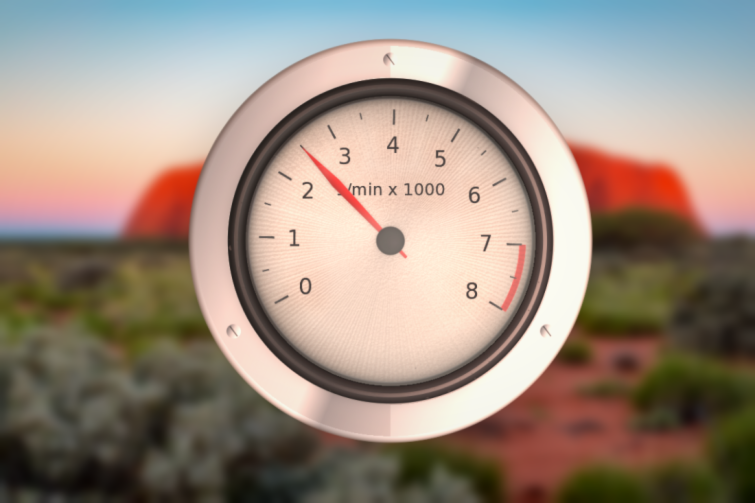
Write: 2500 rpm
